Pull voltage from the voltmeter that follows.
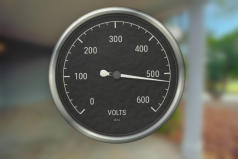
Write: 520 V
